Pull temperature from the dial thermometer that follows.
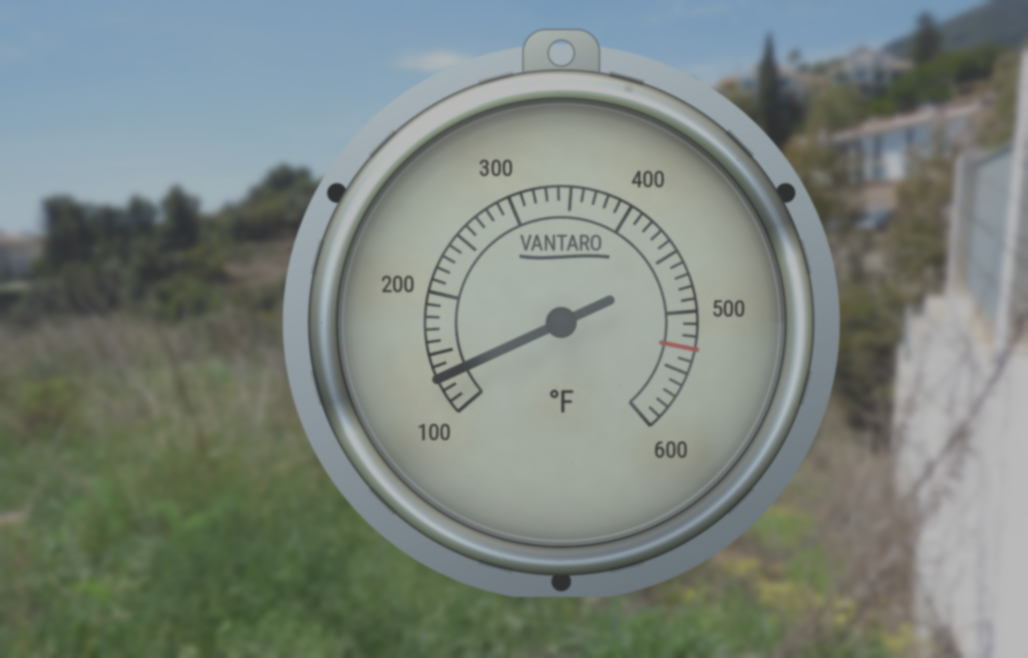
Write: 130 °F
